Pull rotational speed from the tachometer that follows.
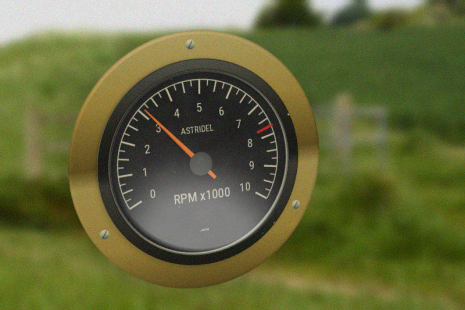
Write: 3125 rpm
